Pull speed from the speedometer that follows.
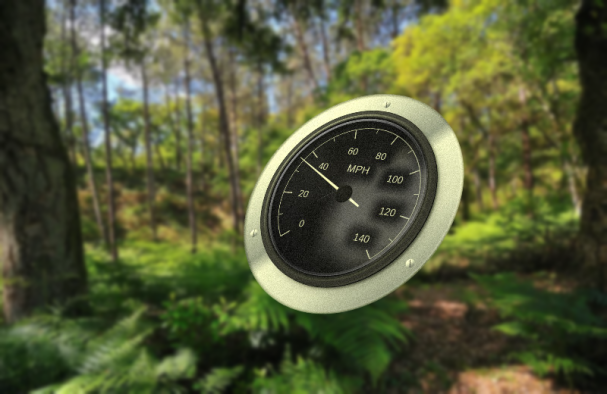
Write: 35 mph
